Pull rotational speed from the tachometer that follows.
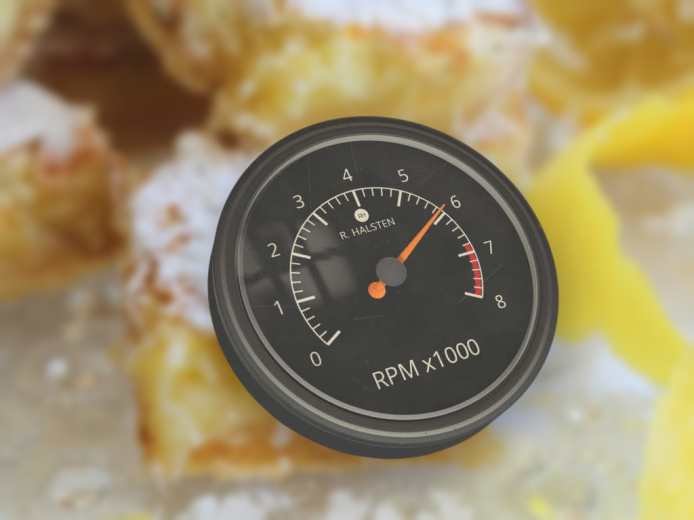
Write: 5900 rpm
